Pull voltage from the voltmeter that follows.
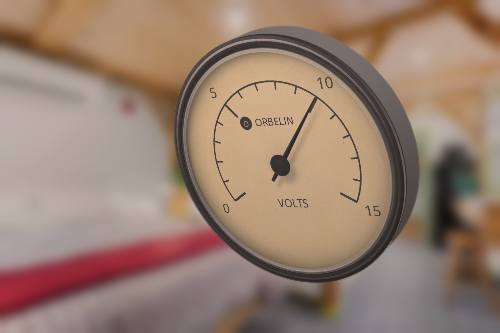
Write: 10 V
